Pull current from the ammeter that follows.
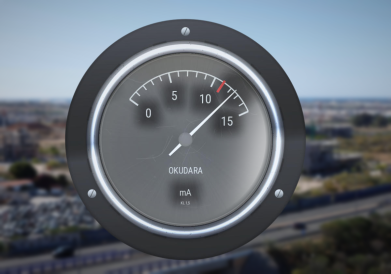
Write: 12.5 mA
